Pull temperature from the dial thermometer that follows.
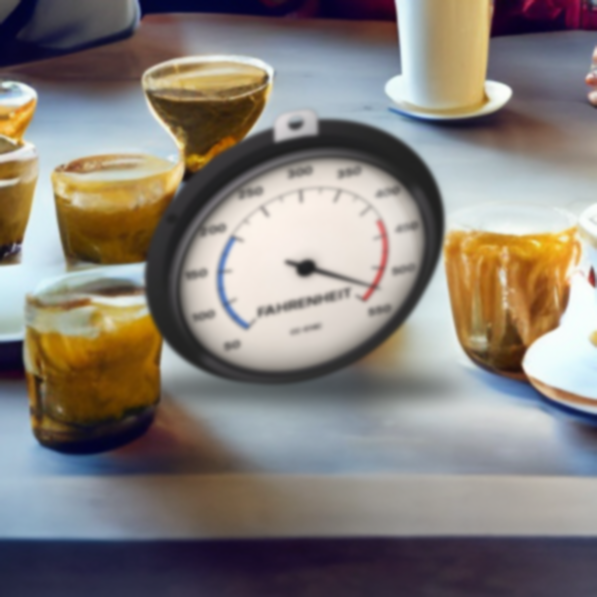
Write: 525 °F
